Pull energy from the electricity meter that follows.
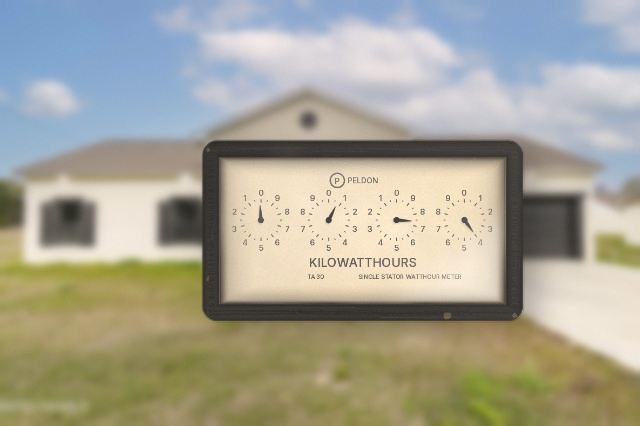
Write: 74 kWh
